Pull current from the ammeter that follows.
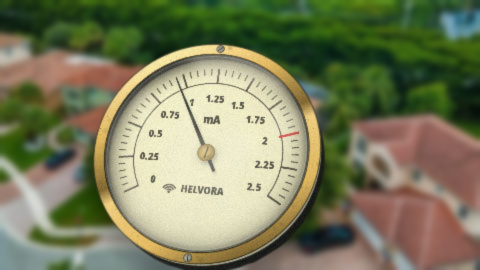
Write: 0.95 mA
